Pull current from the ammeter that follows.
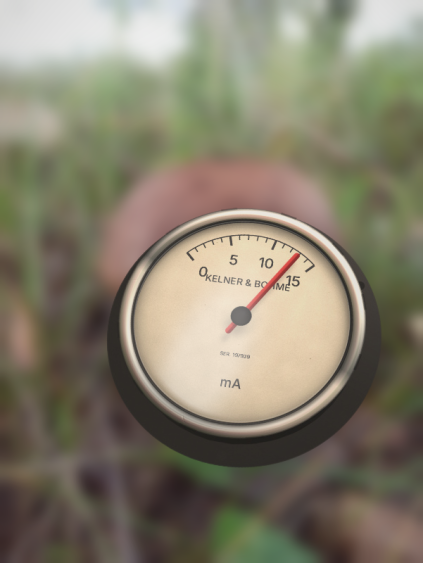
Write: 13 mA
